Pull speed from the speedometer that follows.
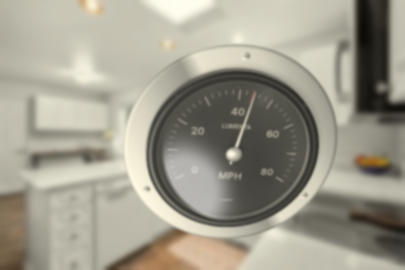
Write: 44 mph
